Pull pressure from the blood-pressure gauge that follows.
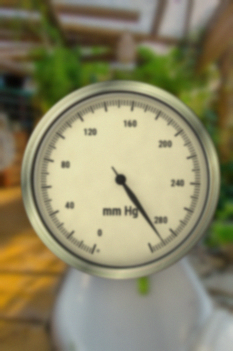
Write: 290 mmHg
